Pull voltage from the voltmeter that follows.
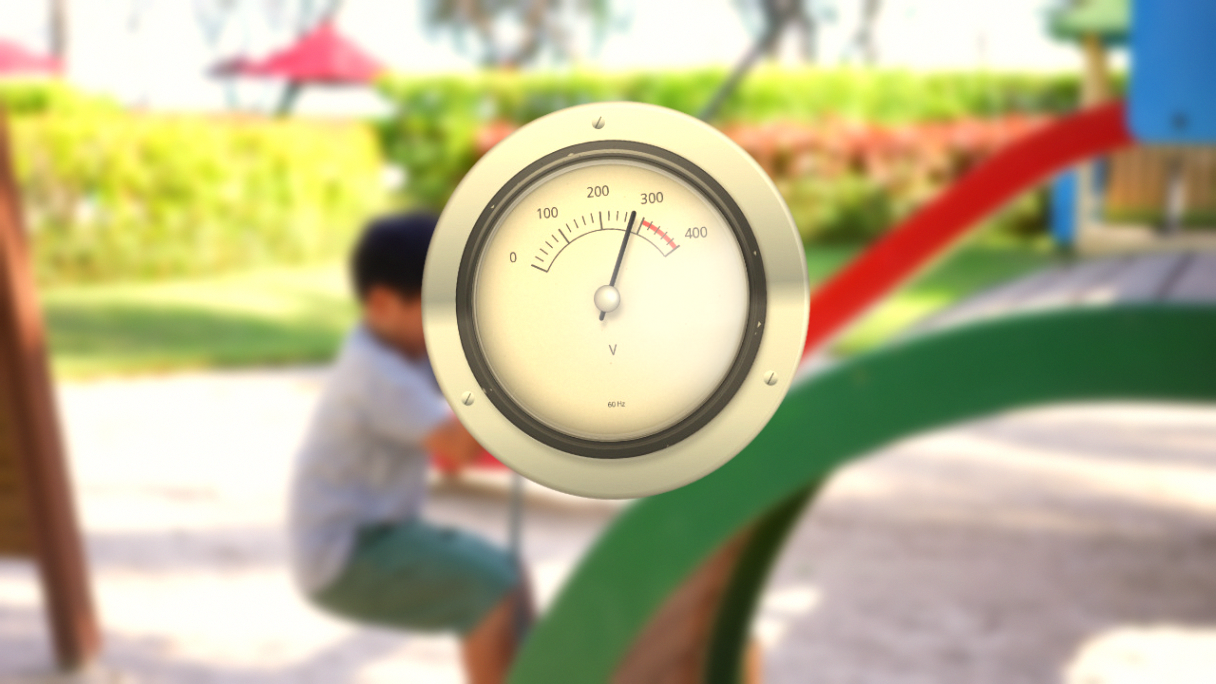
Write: 280 V
